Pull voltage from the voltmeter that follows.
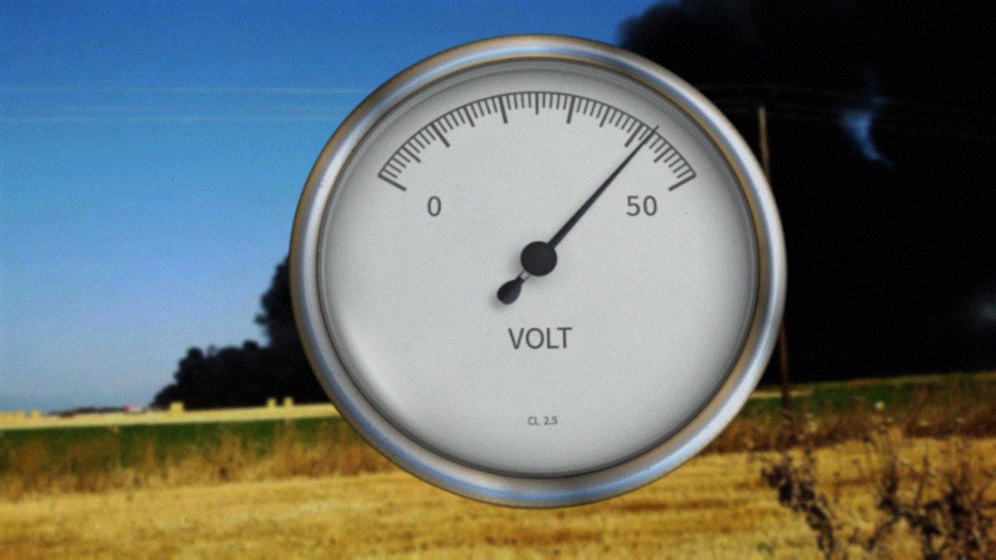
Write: 42 V
